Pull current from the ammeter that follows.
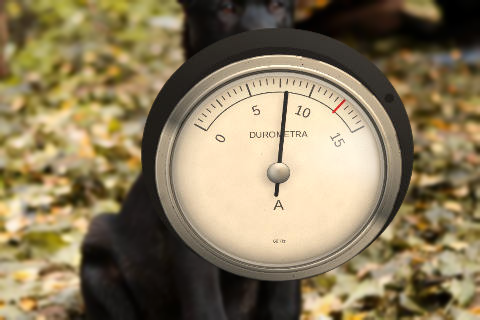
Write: 8 A
